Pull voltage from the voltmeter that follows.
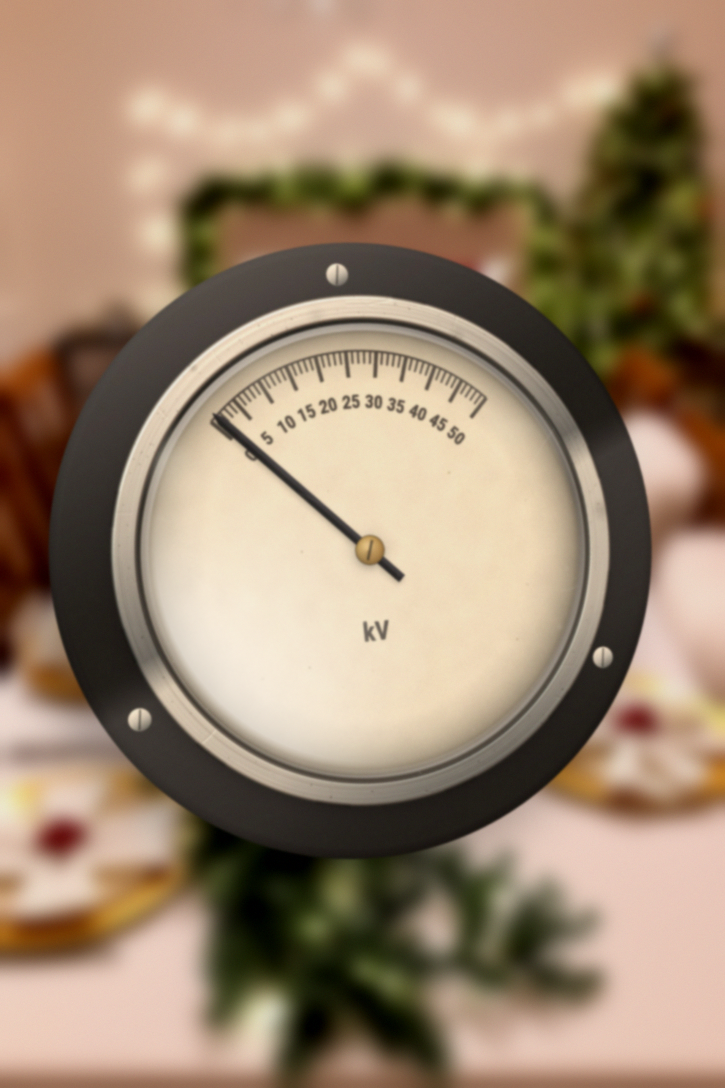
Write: 1 kV
